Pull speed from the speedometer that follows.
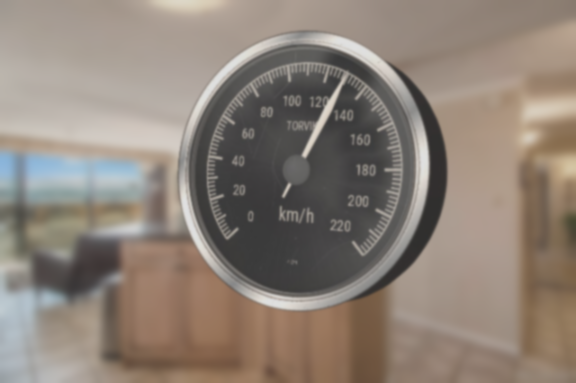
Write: 130 km/h
